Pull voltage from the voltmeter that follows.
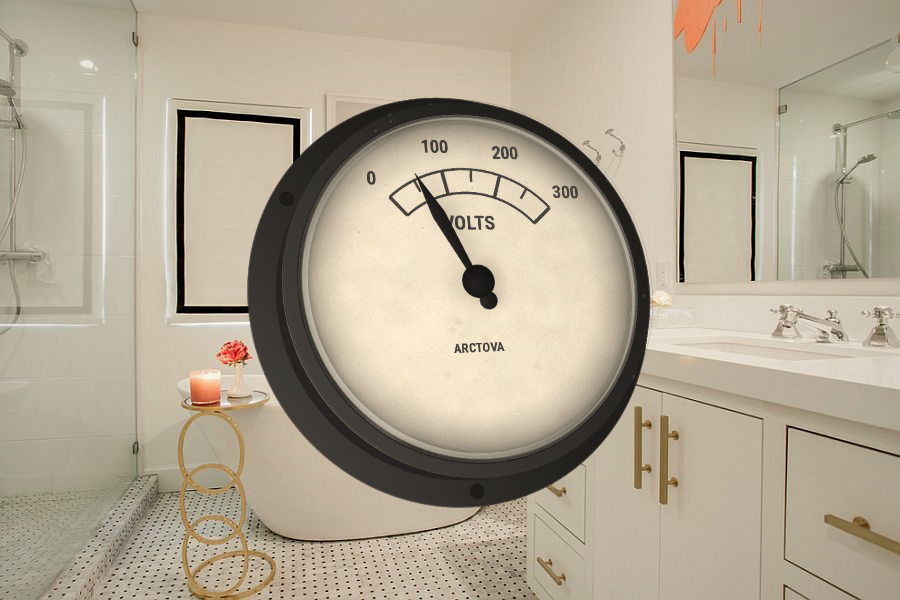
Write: 50 V
